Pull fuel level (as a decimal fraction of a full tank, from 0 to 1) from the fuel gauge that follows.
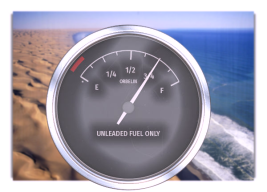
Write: 0.75
